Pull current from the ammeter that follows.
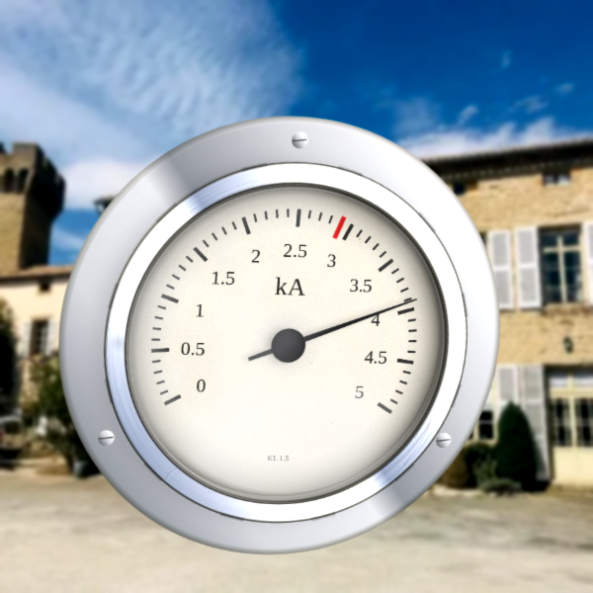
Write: 3.9 kA
